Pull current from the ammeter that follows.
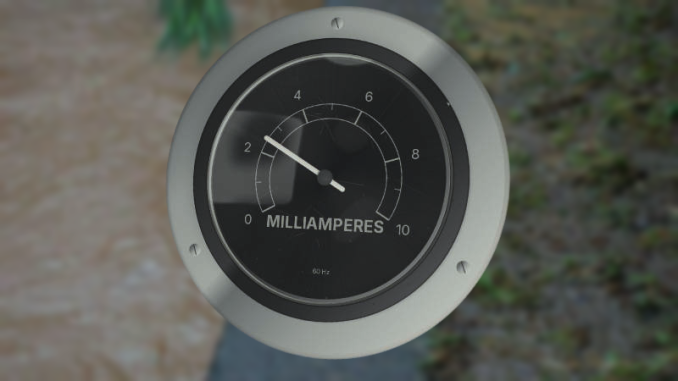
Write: 2.5 mA
